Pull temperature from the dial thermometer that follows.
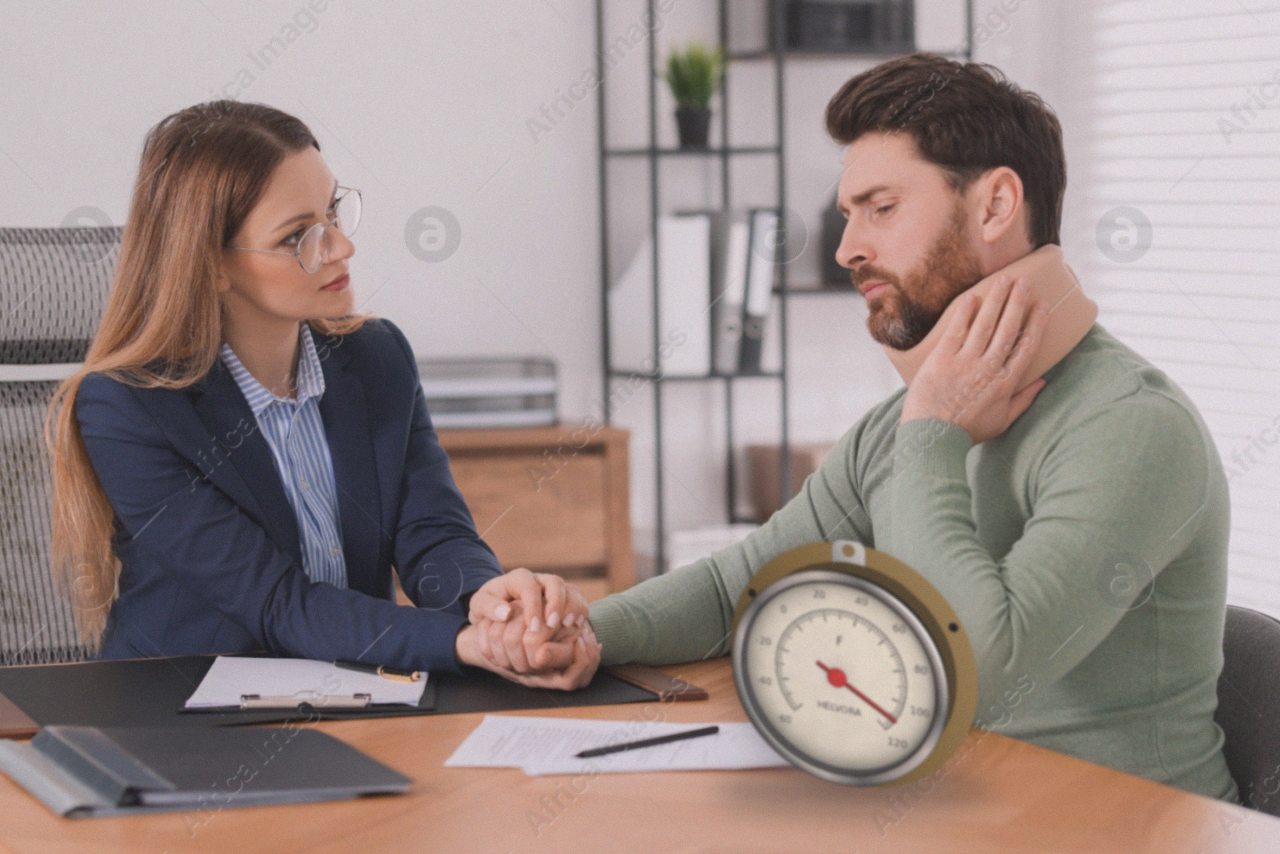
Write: 110 °F
